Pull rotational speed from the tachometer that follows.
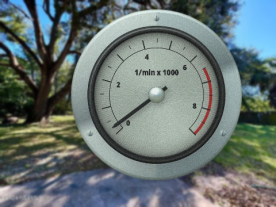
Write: 250 rpm
